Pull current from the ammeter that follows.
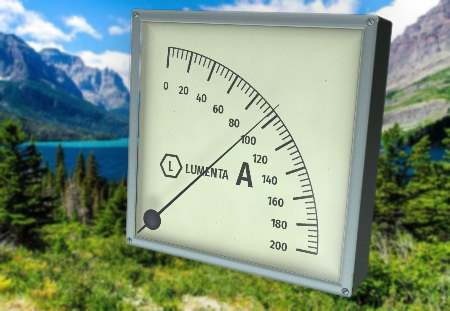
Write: 96 A
